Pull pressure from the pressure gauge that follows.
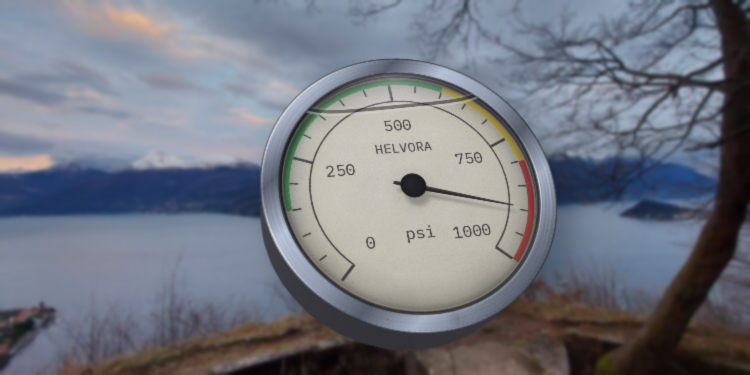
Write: 900 psi
